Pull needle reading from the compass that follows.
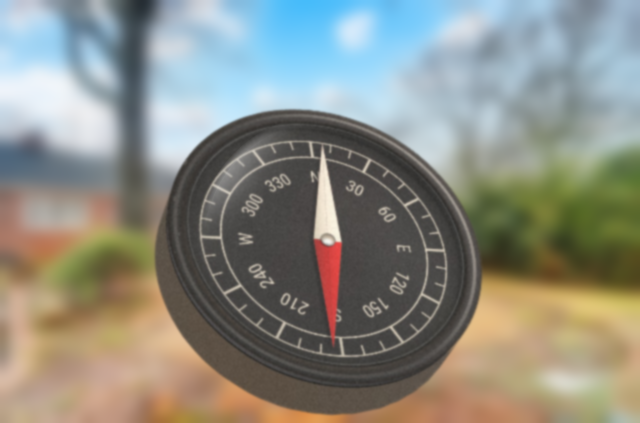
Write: 185 °
